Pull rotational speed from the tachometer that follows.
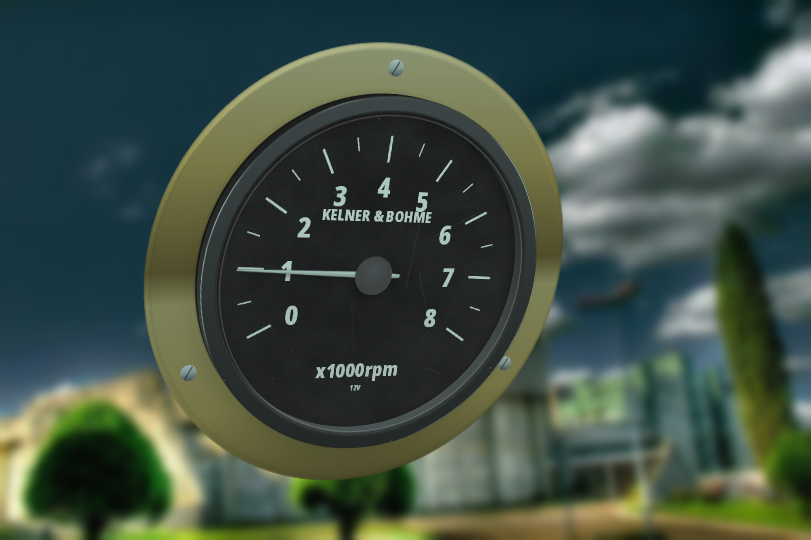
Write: 1000 rpm
